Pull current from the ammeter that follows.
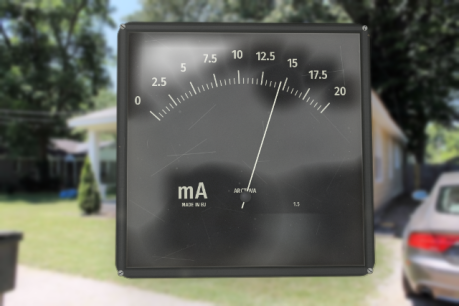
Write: 14.5 mA
